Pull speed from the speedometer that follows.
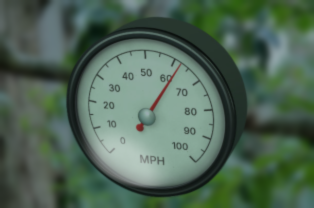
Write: 62.5 mph
